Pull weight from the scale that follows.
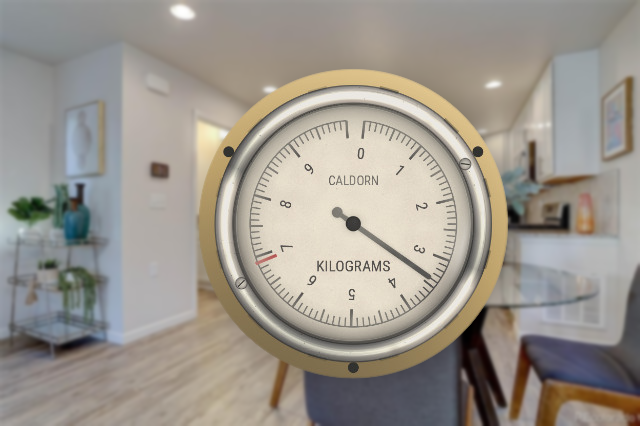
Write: 3.4 kg
